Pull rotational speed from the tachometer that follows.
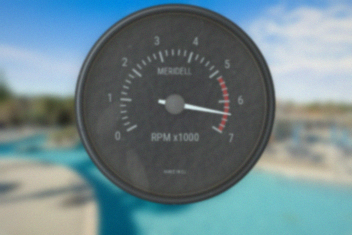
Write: 6400 rpm
